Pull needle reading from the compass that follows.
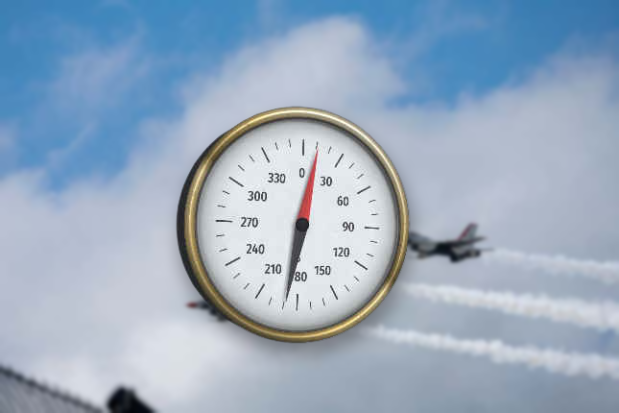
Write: 10 °
